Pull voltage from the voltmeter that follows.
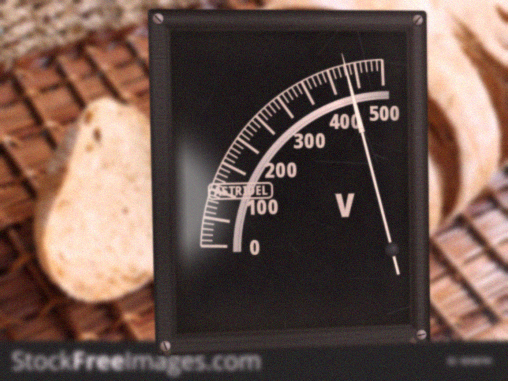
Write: 430 V
